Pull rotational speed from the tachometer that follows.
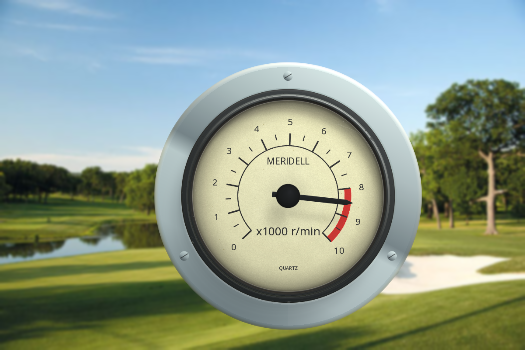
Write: 8500 rpm
